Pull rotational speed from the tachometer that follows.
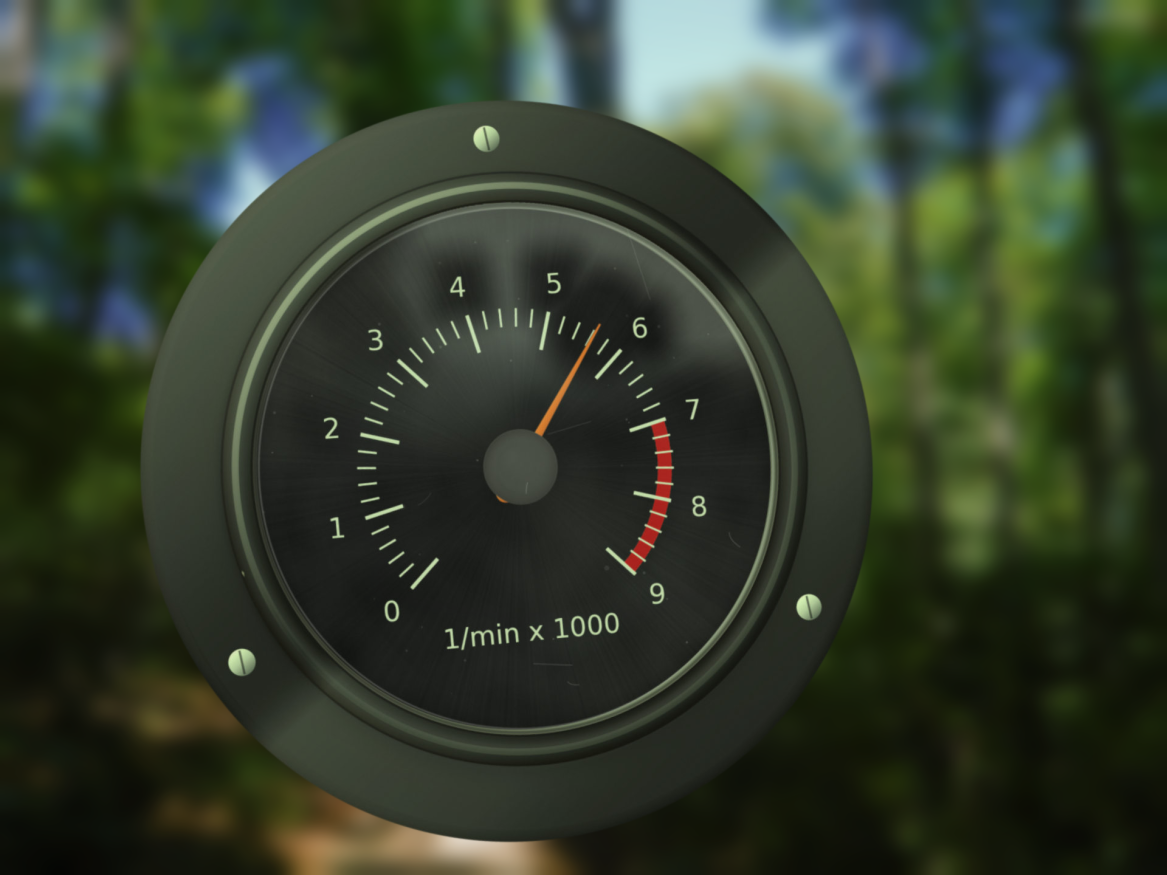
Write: 5600 rpm
